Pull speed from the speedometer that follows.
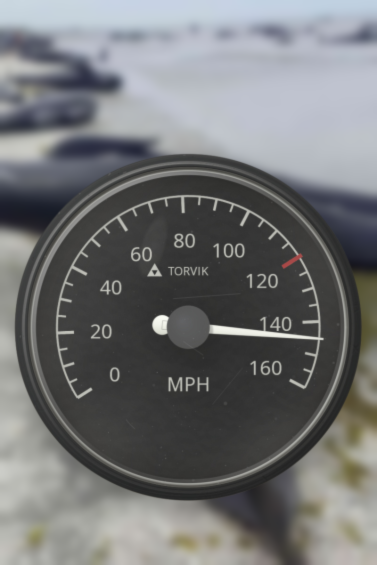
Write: 145 mph
